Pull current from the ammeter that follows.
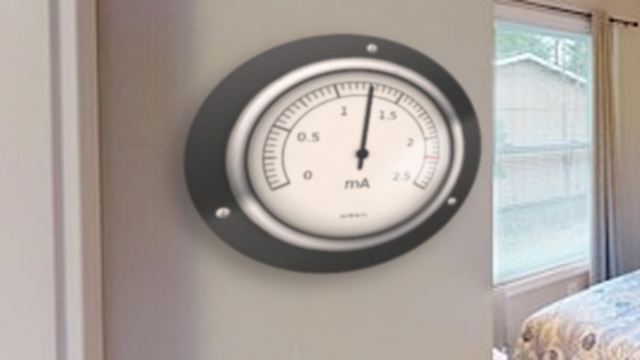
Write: 1.25 mA
